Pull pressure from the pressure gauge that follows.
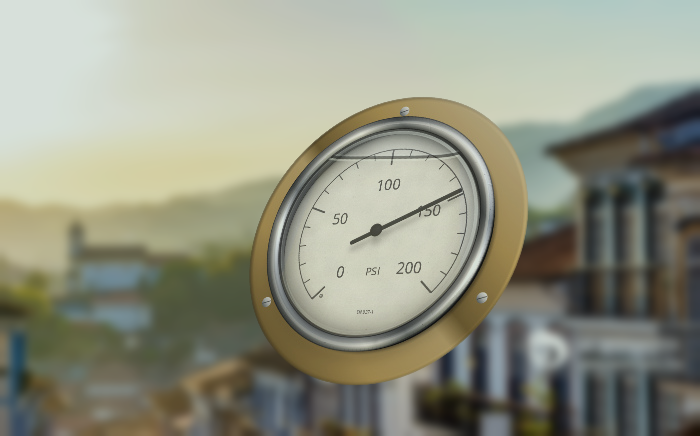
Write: 150 psi
